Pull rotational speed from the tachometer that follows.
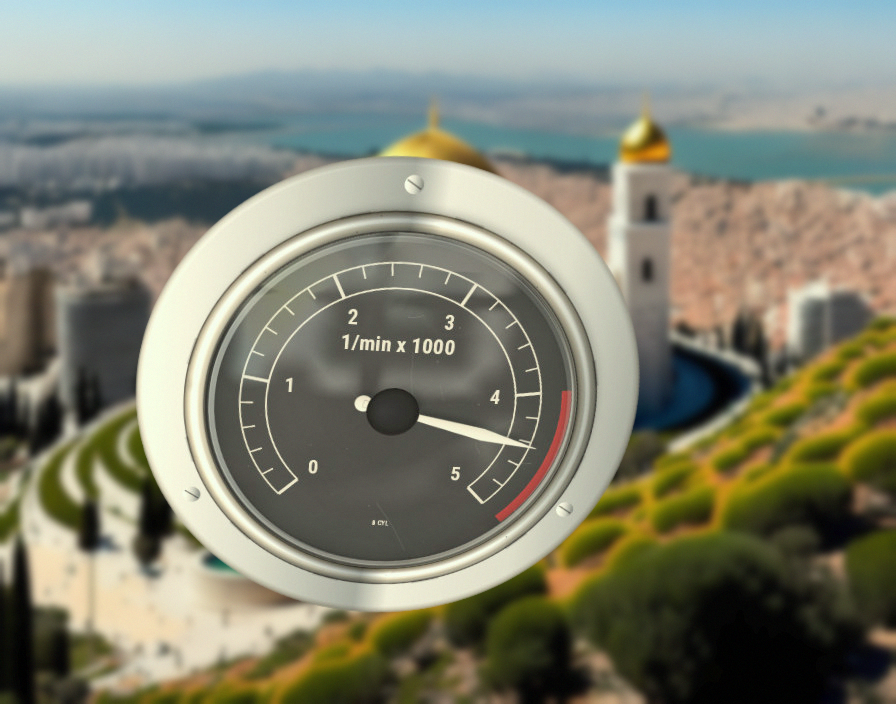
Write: 4400 rpm
